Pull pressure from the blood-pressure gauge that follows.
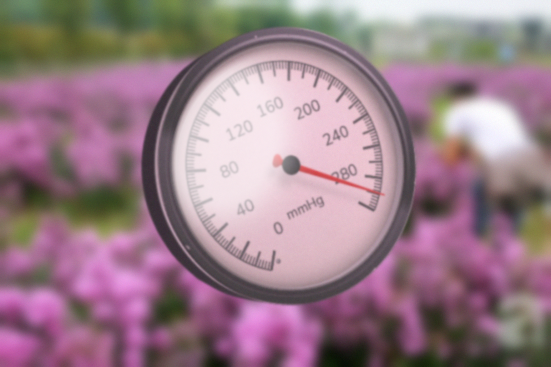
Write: 290 mmHg
